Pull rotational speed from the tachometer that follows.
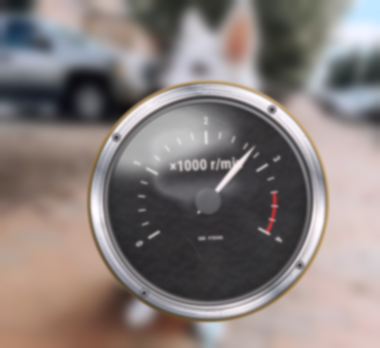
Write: 2700 rpm
